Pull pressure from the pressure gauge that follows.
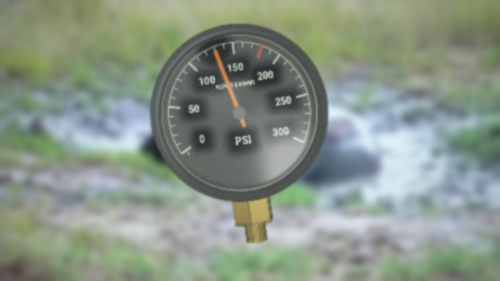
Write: 130 psi
